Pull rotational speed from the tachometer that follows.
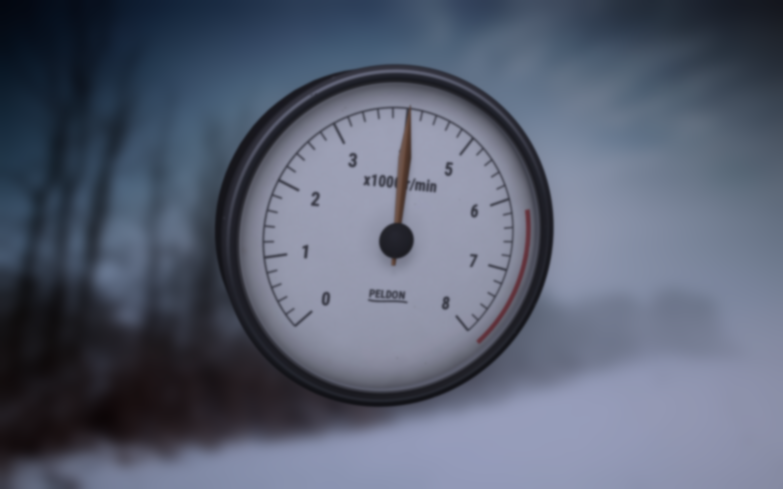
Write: 4000 rpm
